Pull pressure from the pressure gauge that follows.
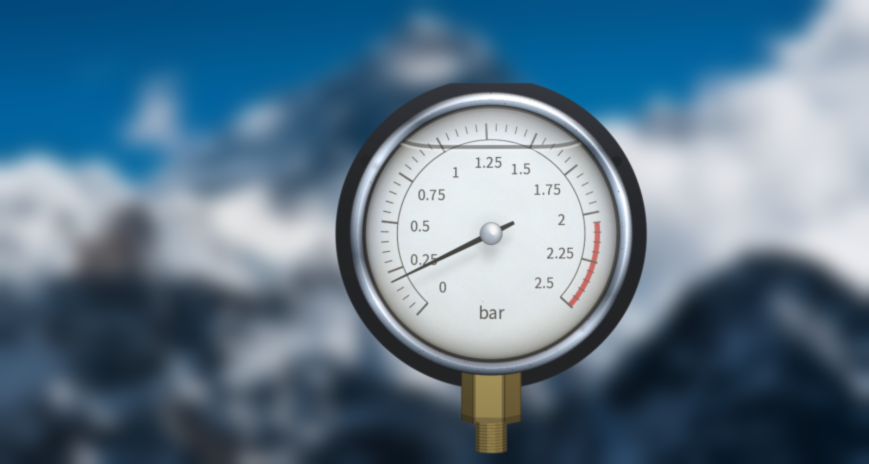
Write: 0.2 bar
